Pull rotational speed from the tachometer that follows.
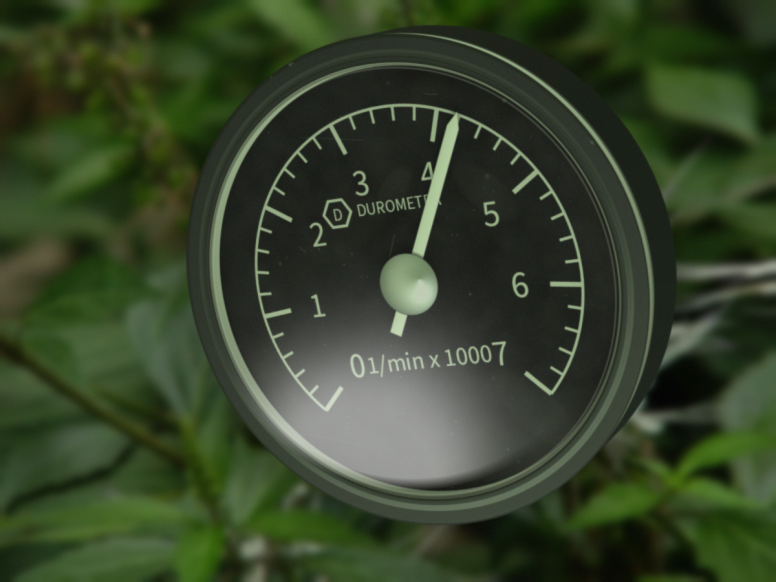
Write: 4200 rpm
